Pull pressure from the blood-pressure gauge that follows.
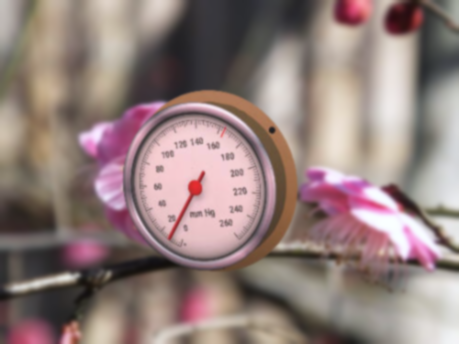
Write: 10 mmHg
